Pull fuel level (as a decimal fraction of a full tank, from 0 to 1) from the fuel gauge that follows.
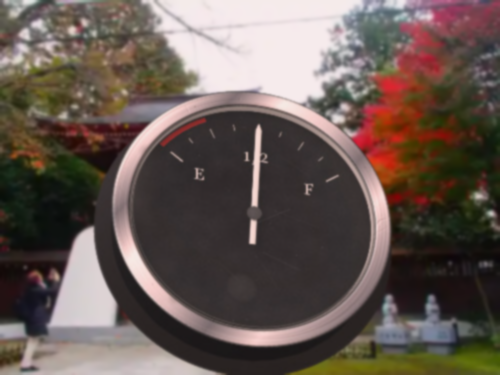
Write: 0.5
